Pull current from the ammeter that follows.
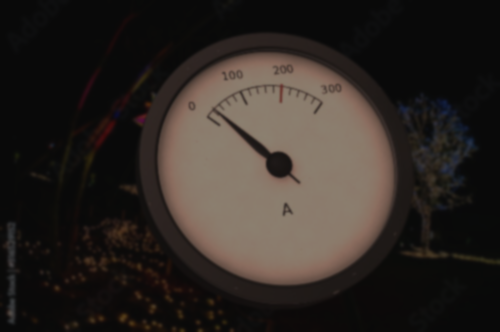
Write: 20 A
